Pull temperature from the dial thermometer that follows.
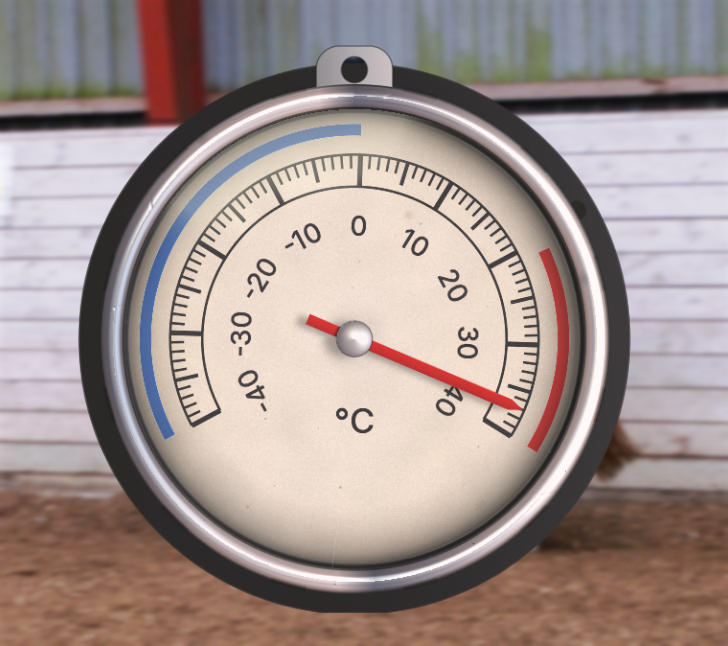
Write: 37 °C
